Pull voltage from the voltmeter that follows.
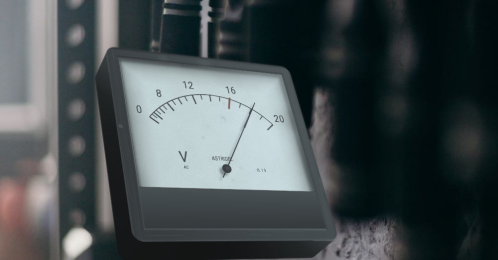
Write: 18 V
